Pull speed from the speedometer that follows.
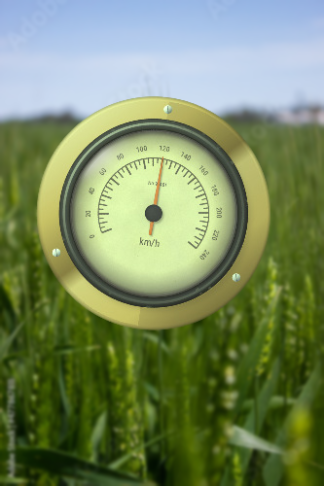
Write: 120 km/h
